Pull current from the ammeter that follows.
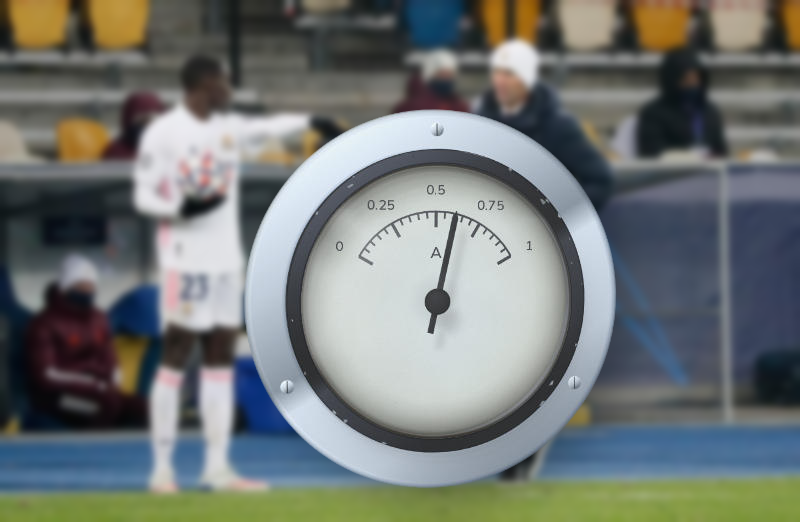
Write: 0.6 A
